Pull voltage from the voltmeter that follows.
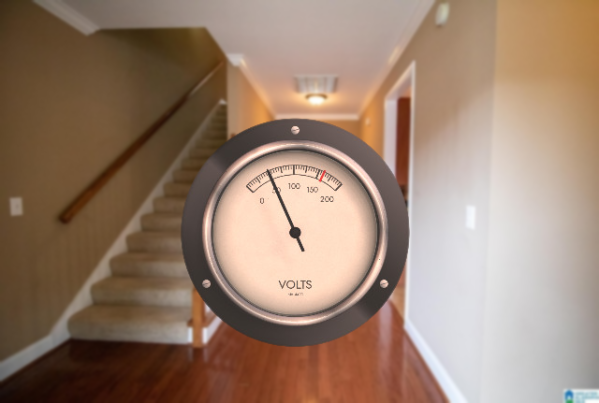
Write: 50 V
